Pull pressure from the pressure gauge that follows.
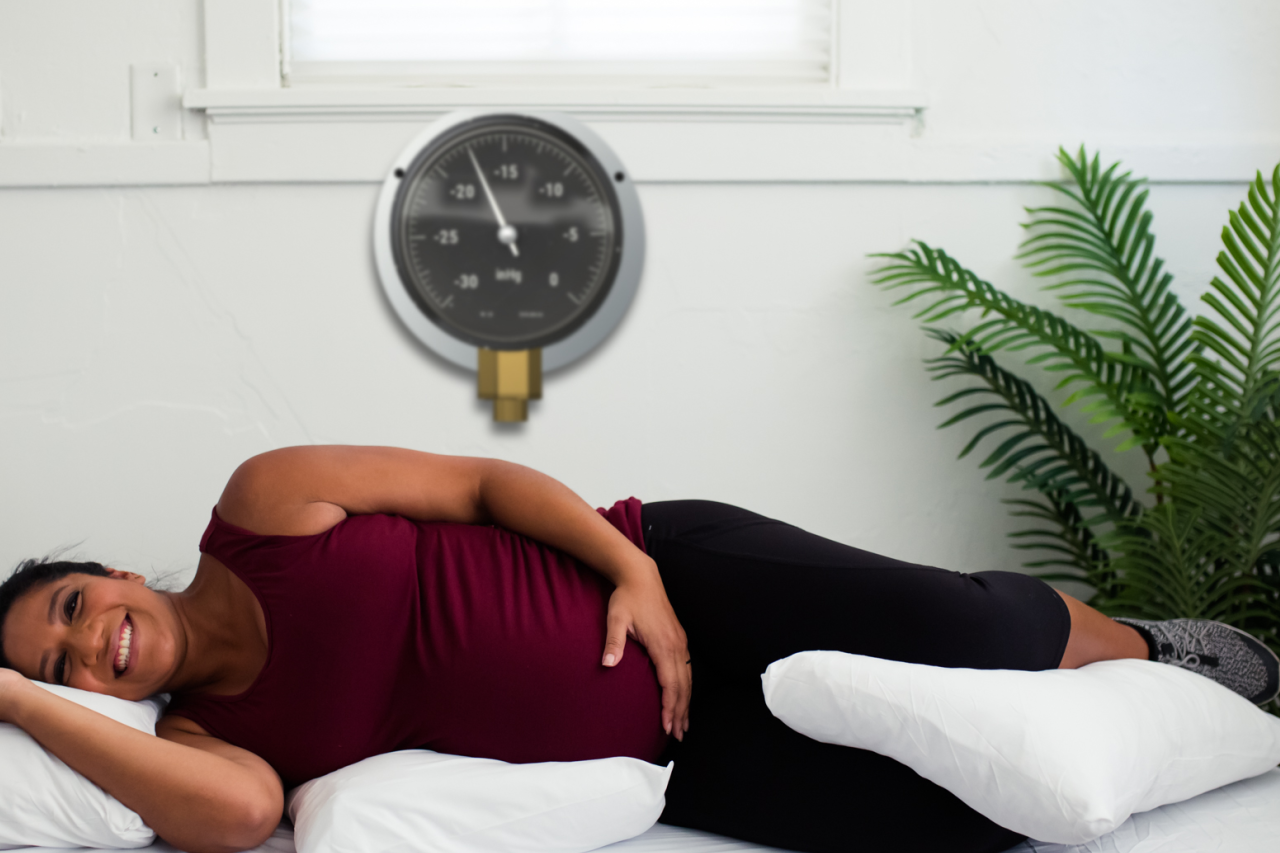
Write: -17.5 inHg
